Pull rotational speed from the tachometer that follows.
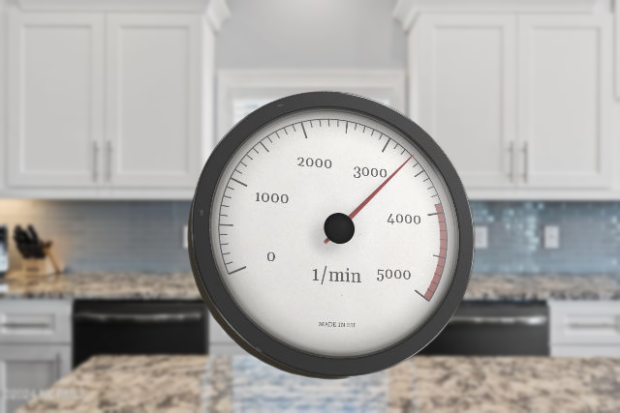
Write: 3300 rpm
